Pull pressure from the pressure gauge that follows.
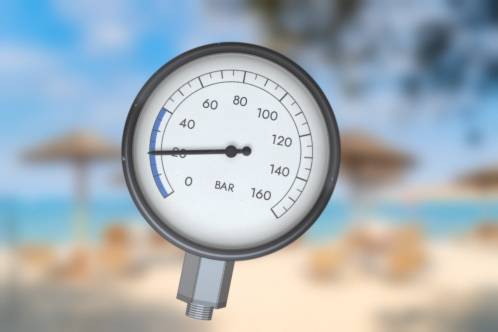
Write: 20 bar
